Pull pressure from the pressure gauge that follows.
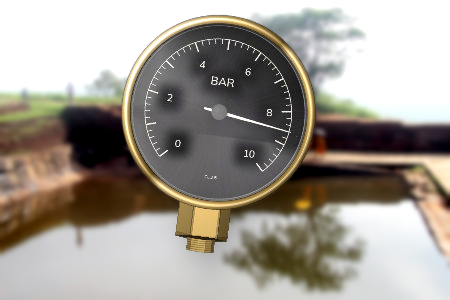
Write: 8.6 bar
